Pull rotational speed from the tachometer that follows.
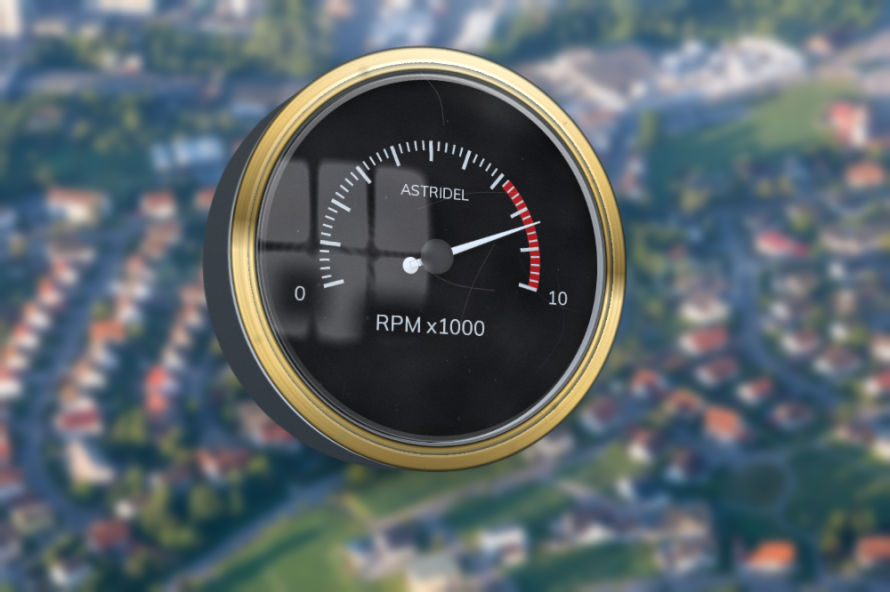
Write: 8400 rpm
